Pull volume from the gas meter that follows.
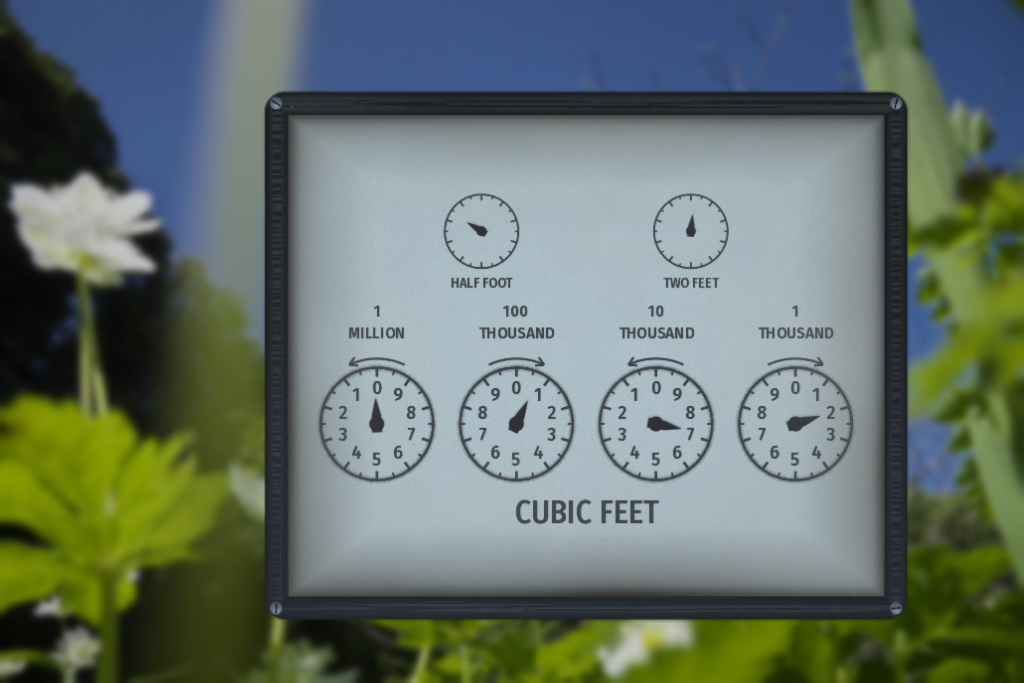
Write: 7200 ft³
